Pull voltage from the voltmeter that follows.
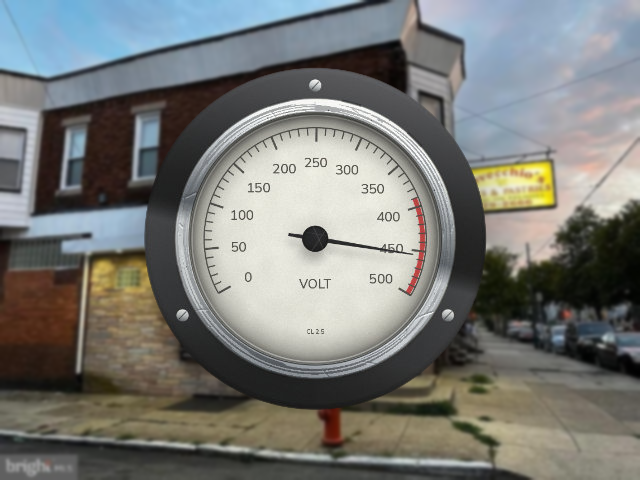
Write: 455 V
